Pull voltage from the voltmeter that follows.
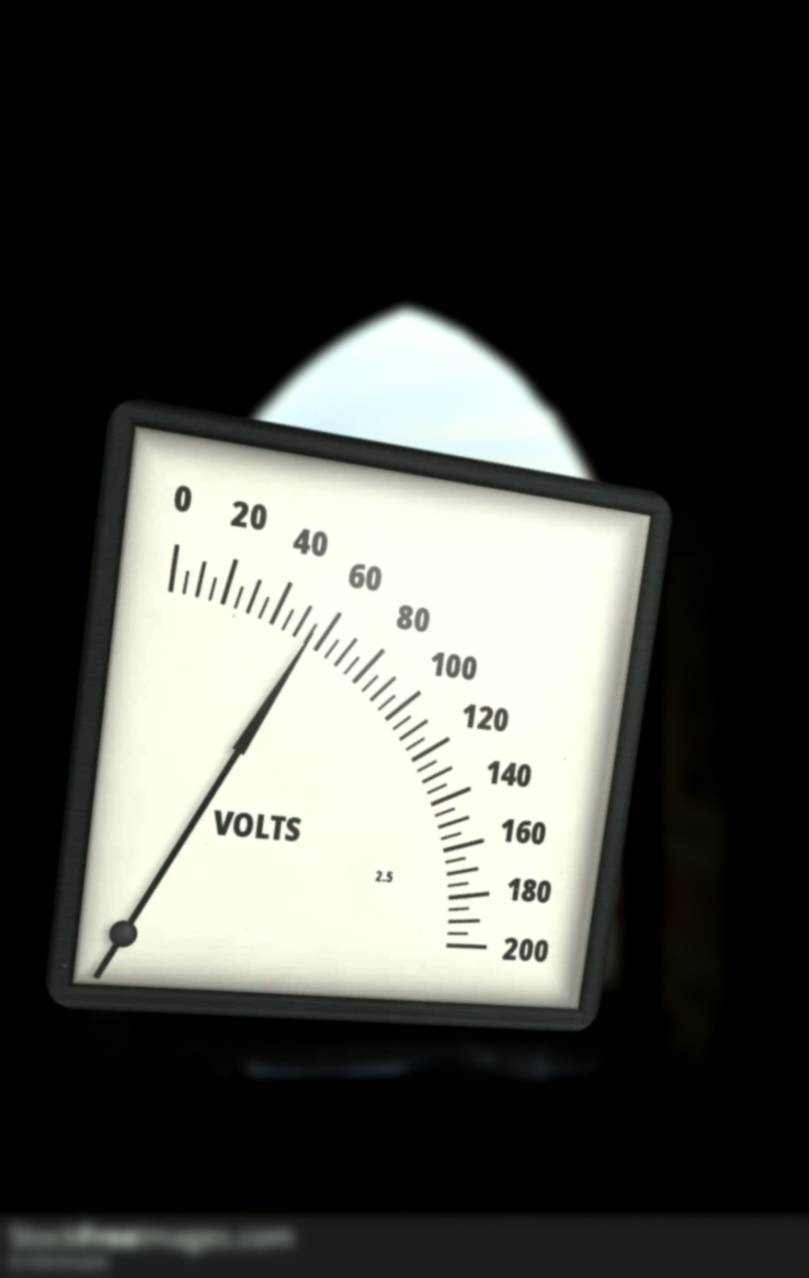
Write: 55 V
